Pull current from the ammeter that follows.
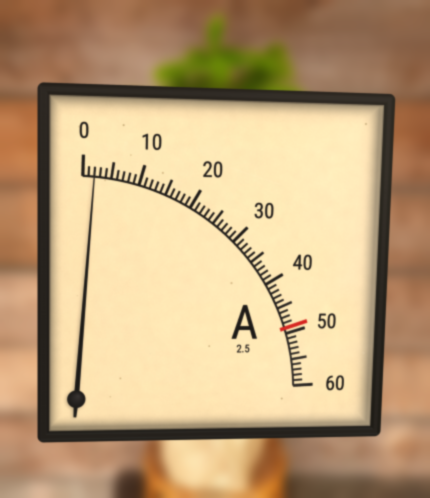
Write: 2 A
